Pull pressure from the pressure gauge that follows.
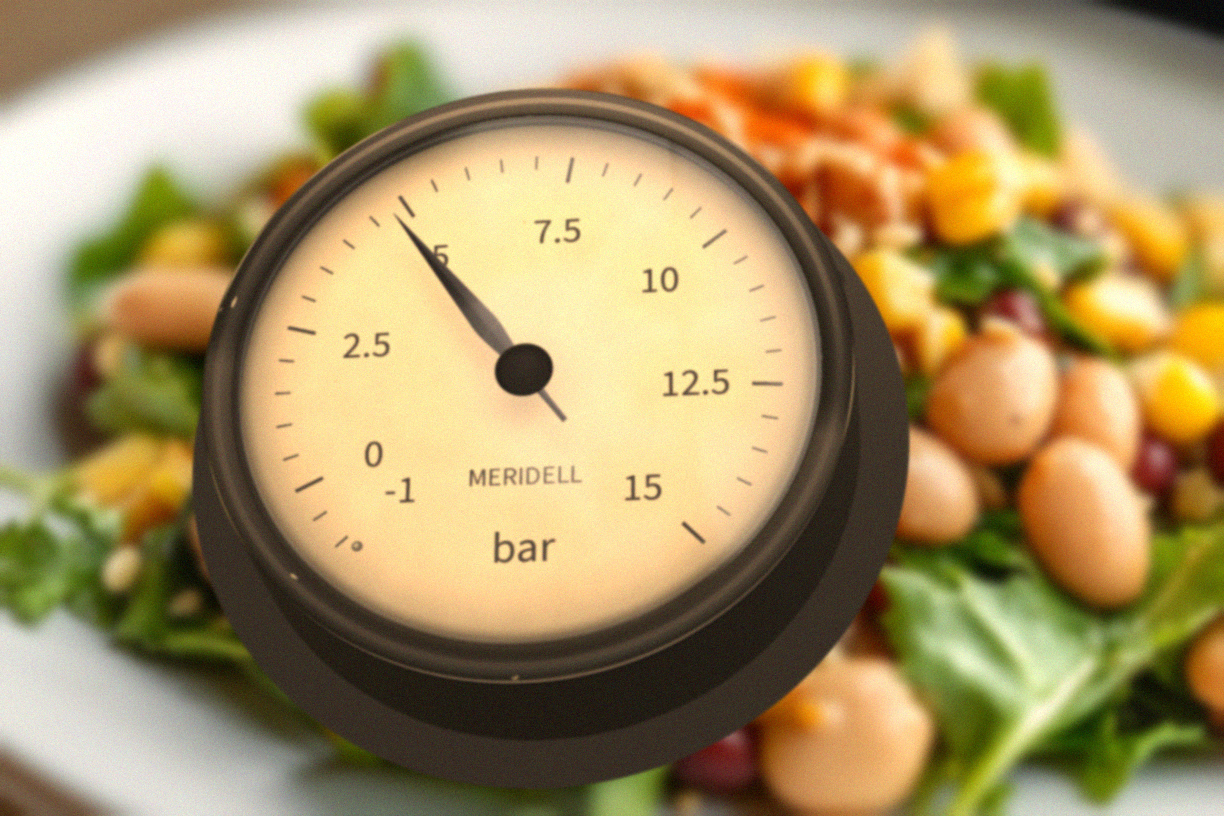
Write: 4.75 bar
